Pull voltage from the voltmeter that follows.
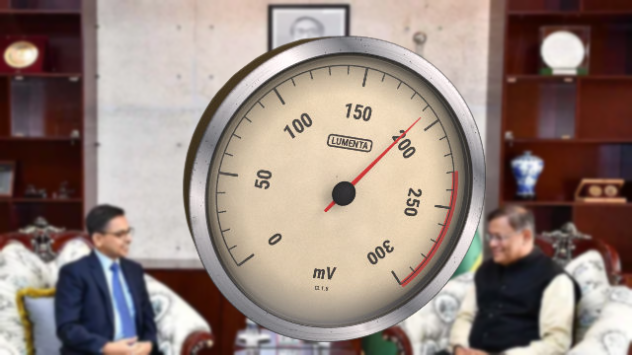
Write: 190 mV
